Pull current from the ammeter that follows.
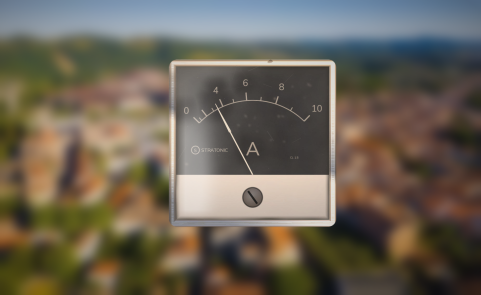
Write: 3.5 A
